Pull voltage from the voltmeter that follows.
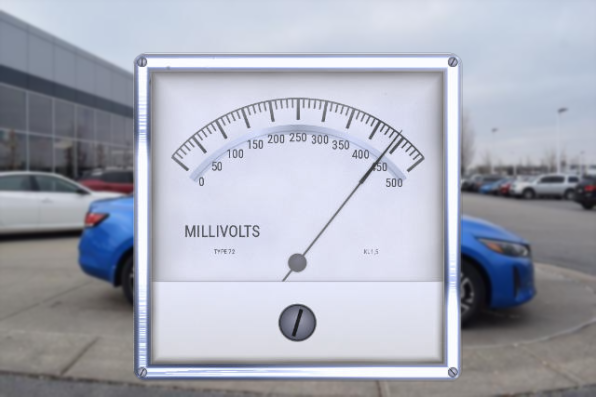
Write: 440 mV
